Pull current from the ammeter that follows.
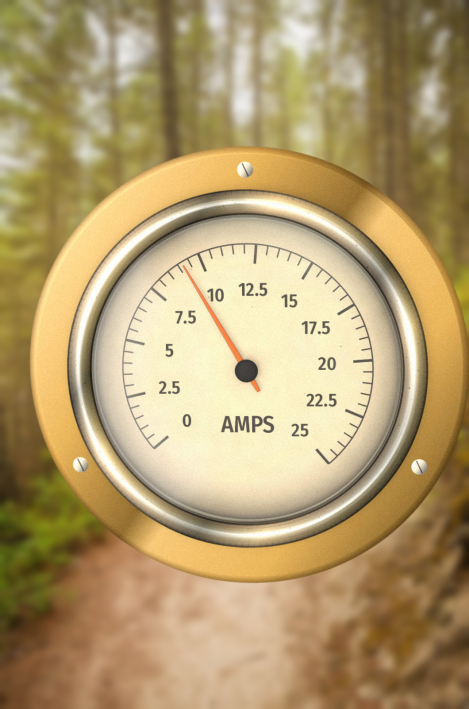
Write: 9.25 A
